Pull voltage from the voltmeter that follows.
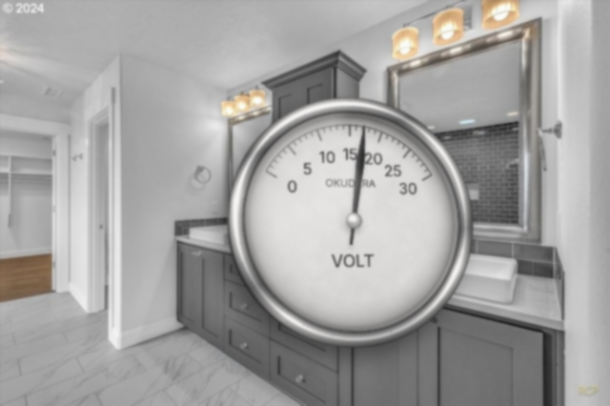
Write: 17 V
